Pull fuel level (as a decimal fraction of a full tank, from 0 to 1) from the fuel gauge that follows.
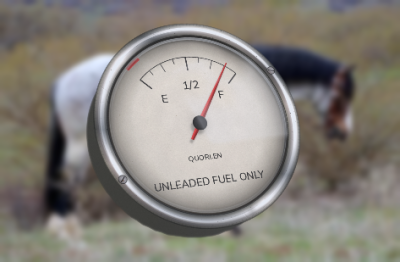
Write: 0.875
